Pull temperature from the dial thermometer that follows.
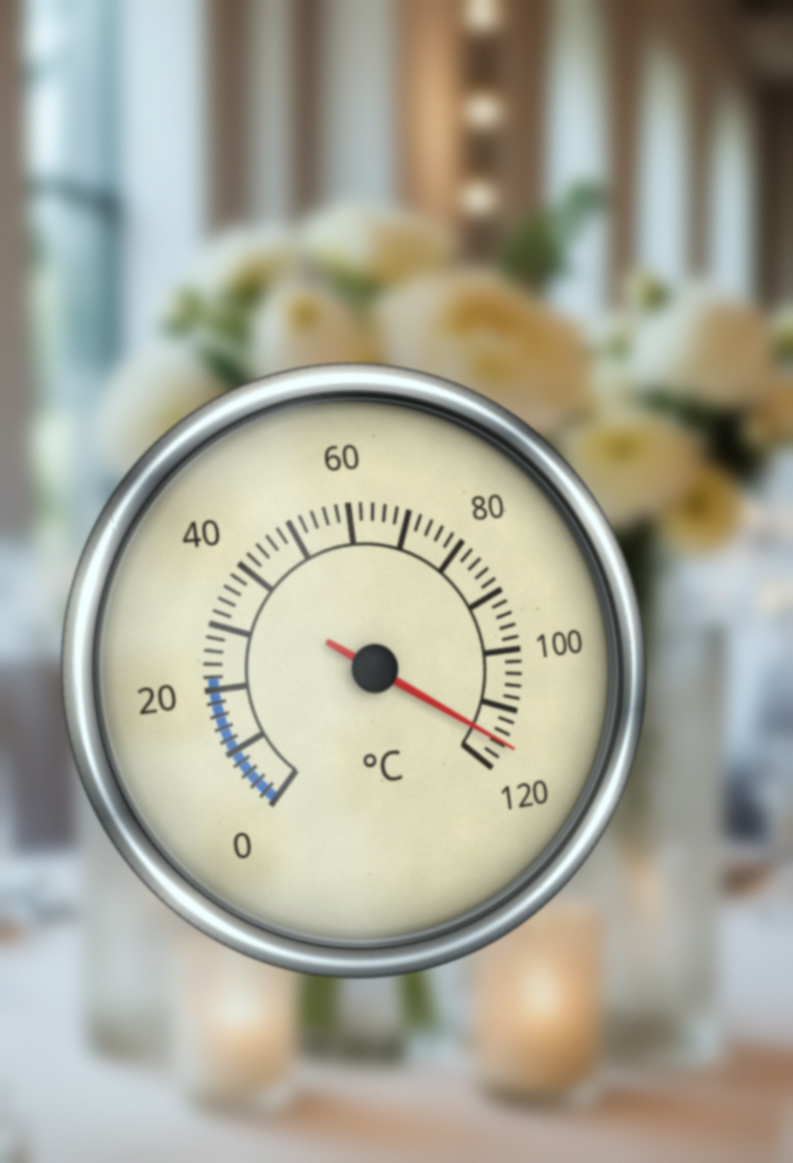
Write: 116 °C
